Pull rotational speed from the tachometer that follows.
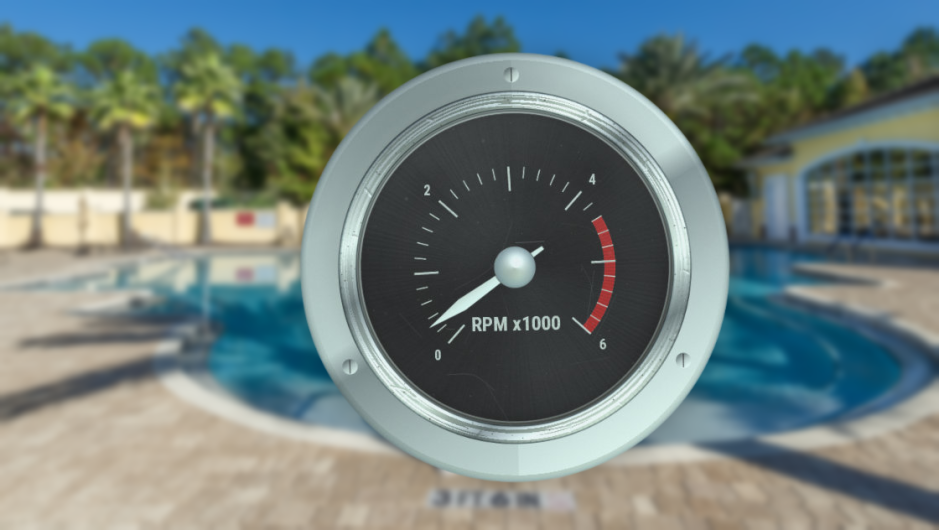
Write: 300 rpm
